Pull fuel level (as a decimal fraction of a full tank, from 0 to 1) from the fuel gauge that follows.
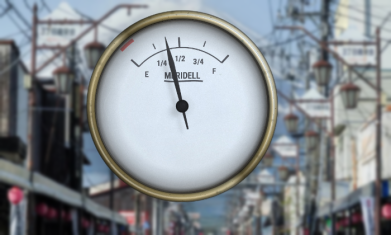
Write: 0.375
